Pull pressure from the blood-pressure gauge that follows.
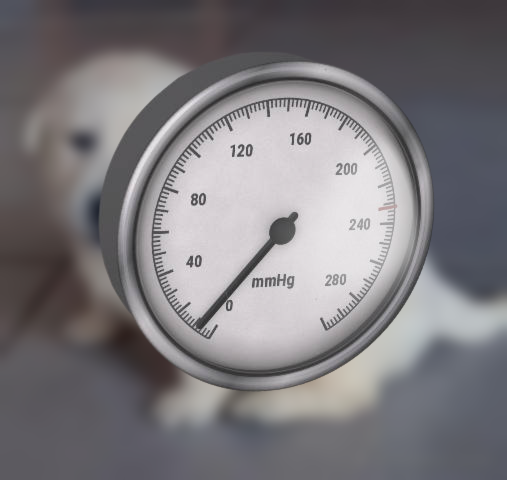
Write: 10 mmHg
